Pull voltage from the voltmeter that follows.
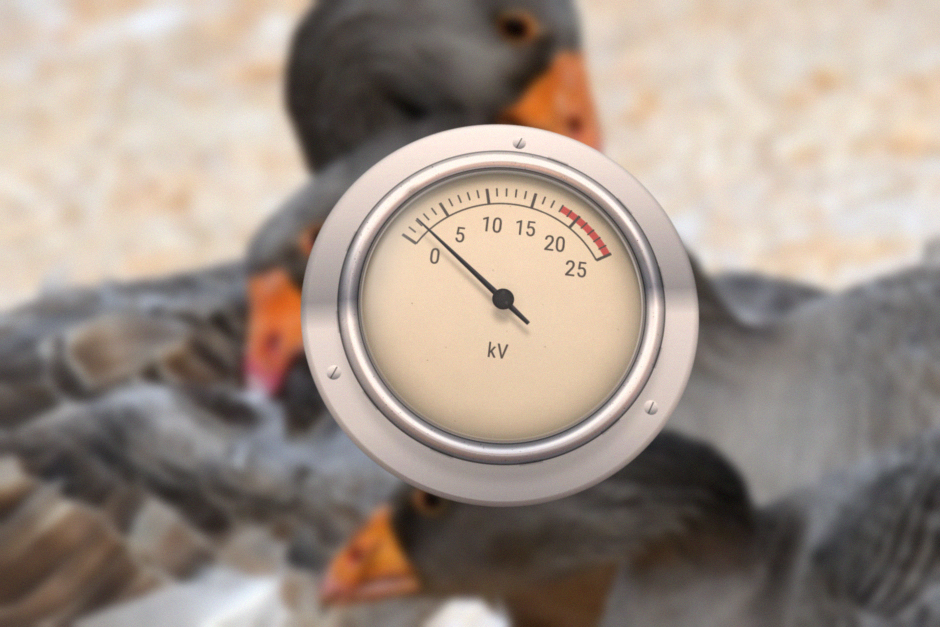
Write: 2 kV
